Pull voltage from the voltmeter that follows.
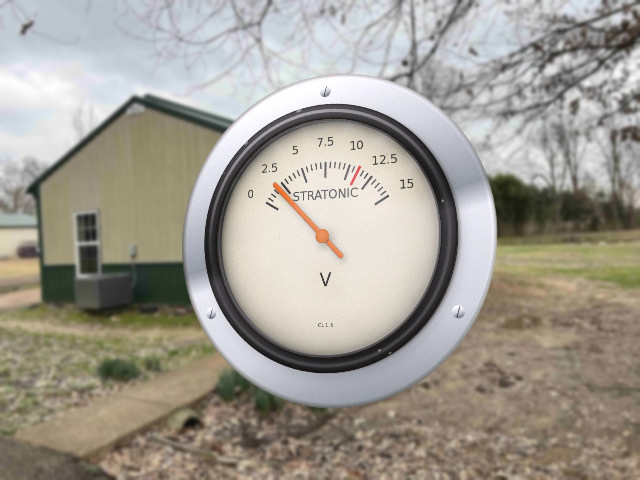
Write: 2 V
